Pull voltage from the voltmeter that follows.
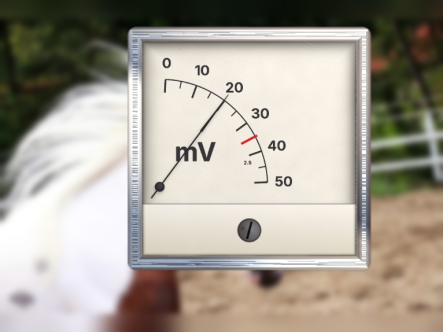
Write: 20 mV
